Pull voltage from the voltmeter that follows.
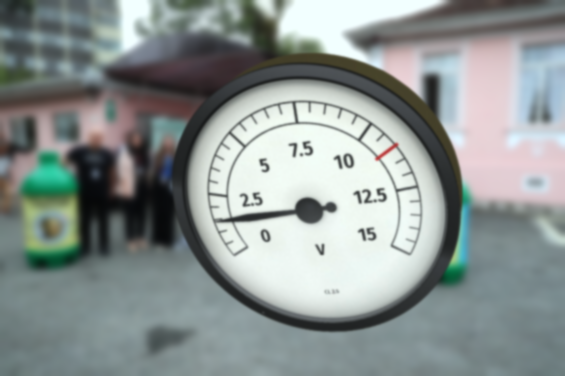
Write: 1.5 V
